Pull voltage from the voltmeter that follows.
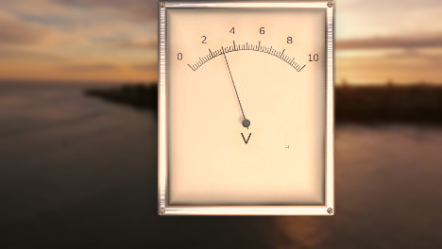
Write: 3 V
